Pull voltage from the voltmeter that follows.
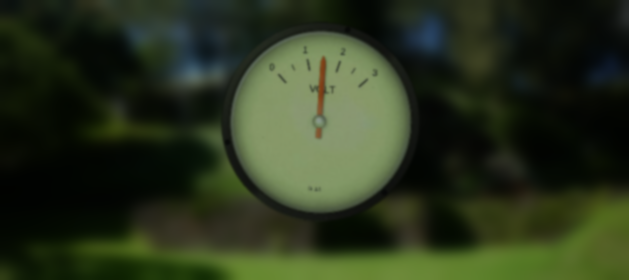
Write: 1.5 V
